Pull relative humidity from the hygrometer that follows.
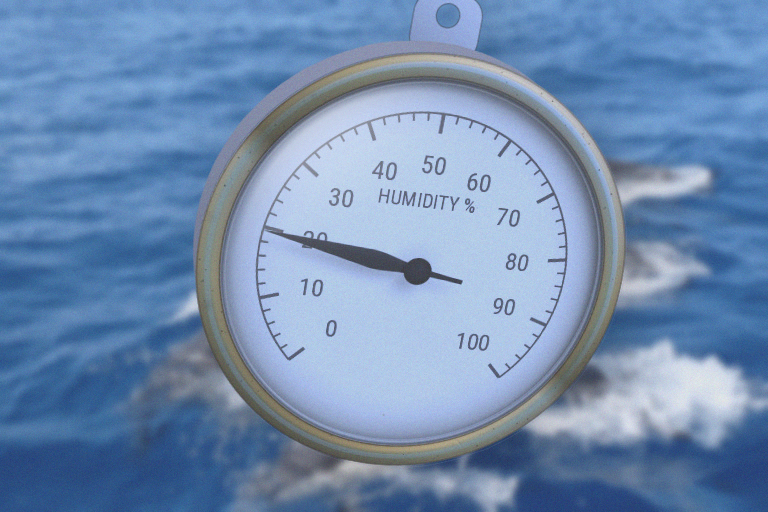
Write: 20 %
